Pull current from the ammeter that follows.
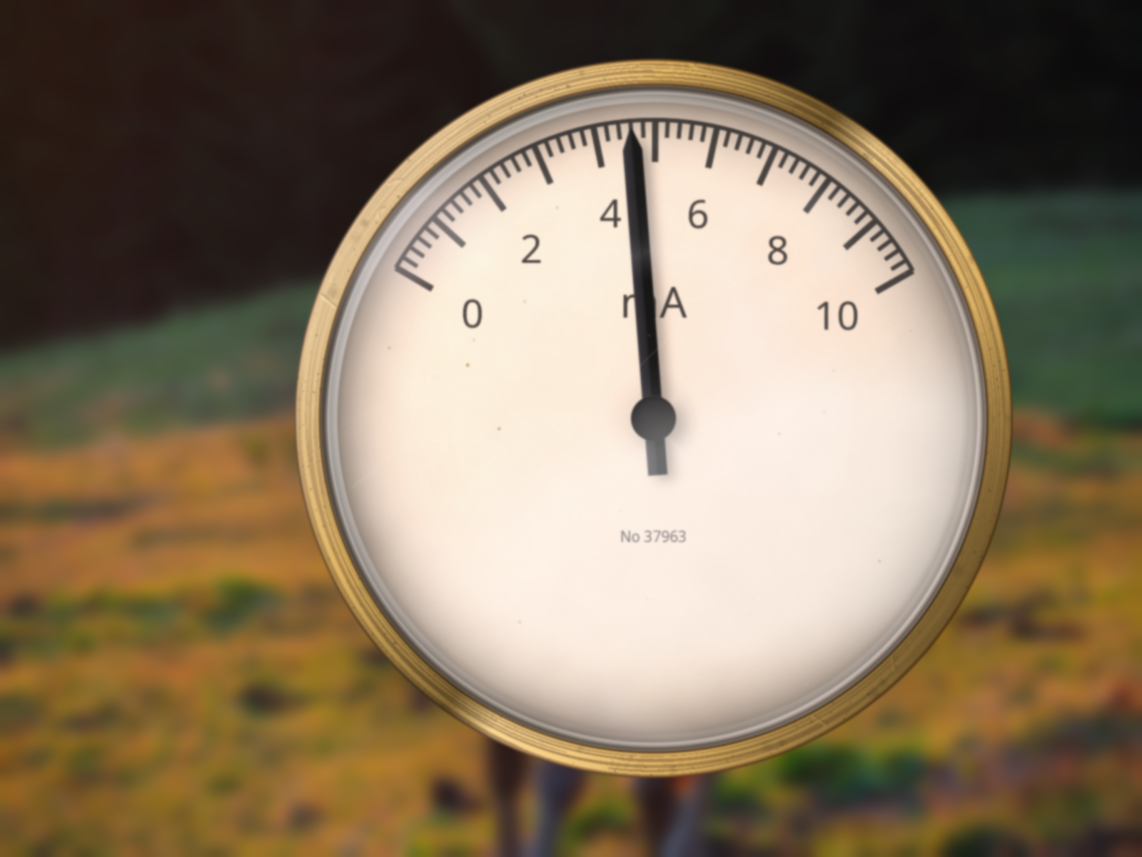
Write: 4.6 mA
